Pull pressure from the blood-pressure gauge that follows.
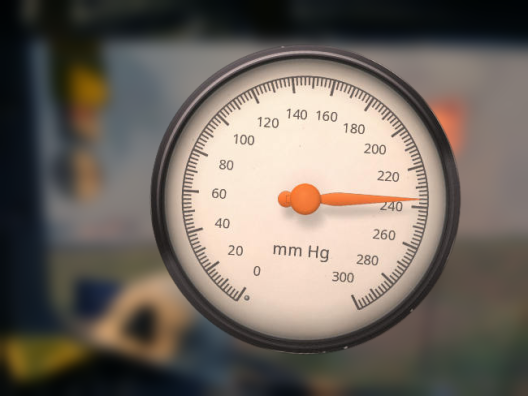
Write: 236 mmHg
